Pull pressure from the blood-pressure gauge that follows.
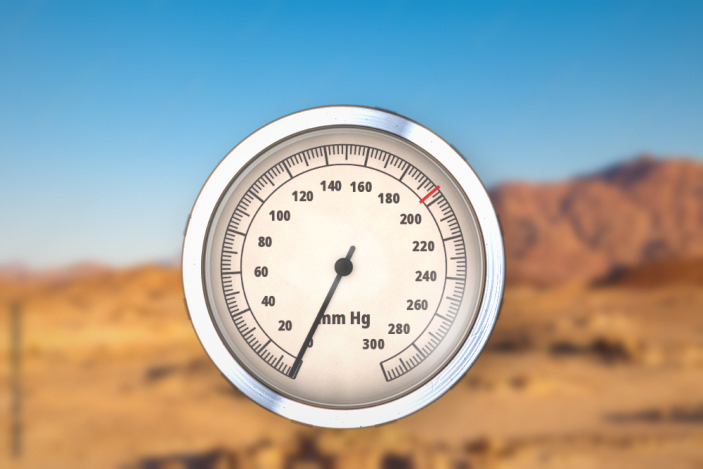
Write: 2 mmHg
